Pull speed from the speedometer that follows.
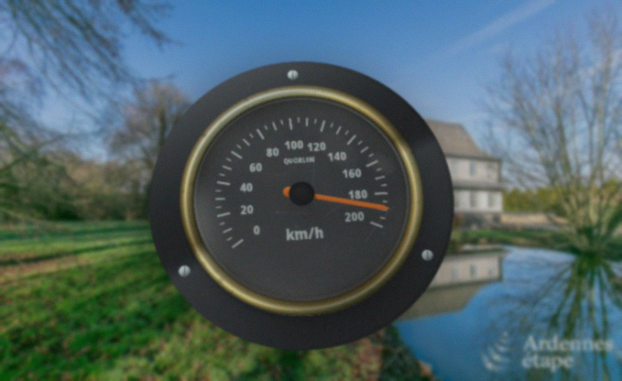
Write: 190 km/h
